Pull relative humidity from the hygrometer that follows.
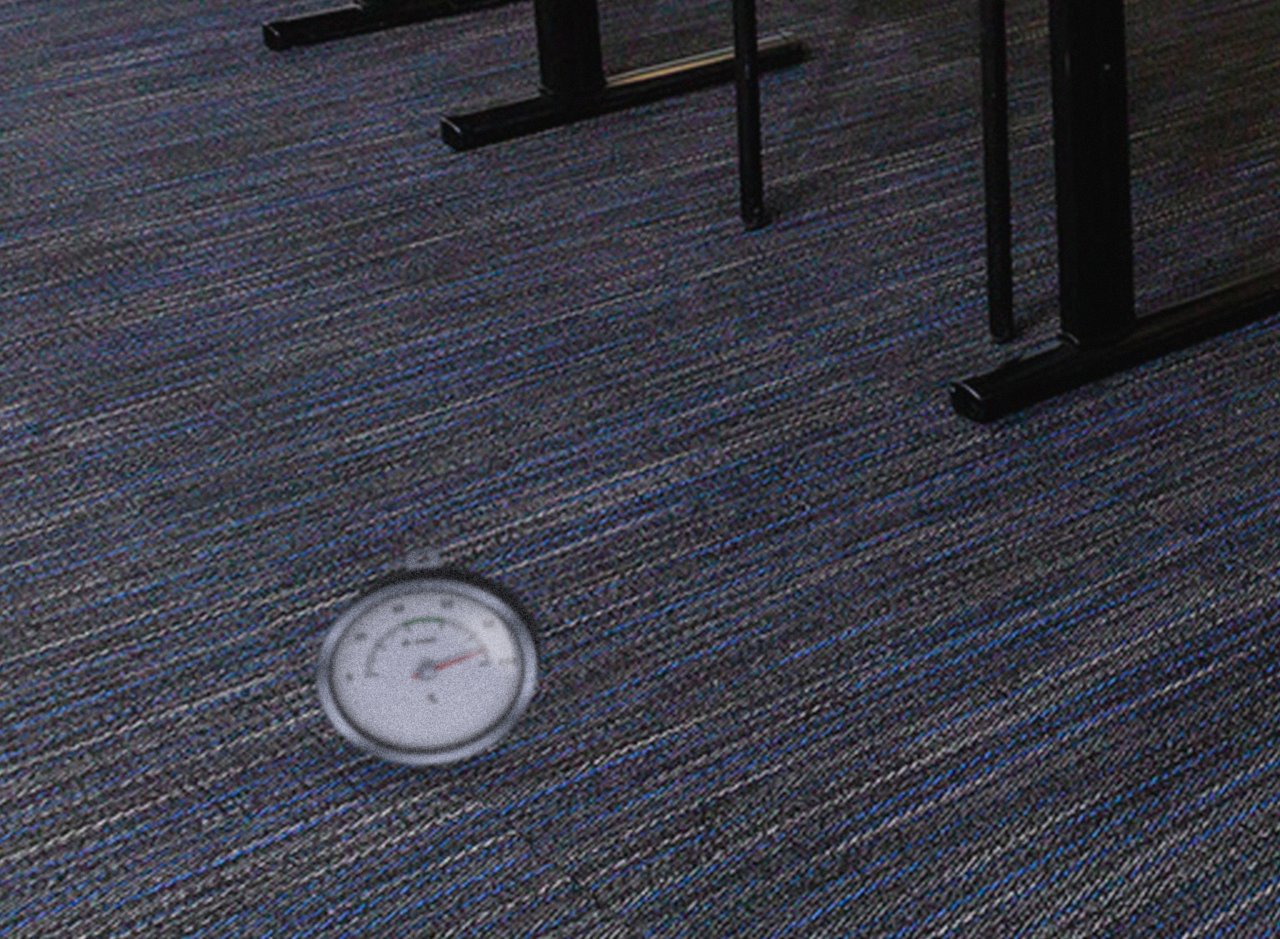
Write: 90 %
